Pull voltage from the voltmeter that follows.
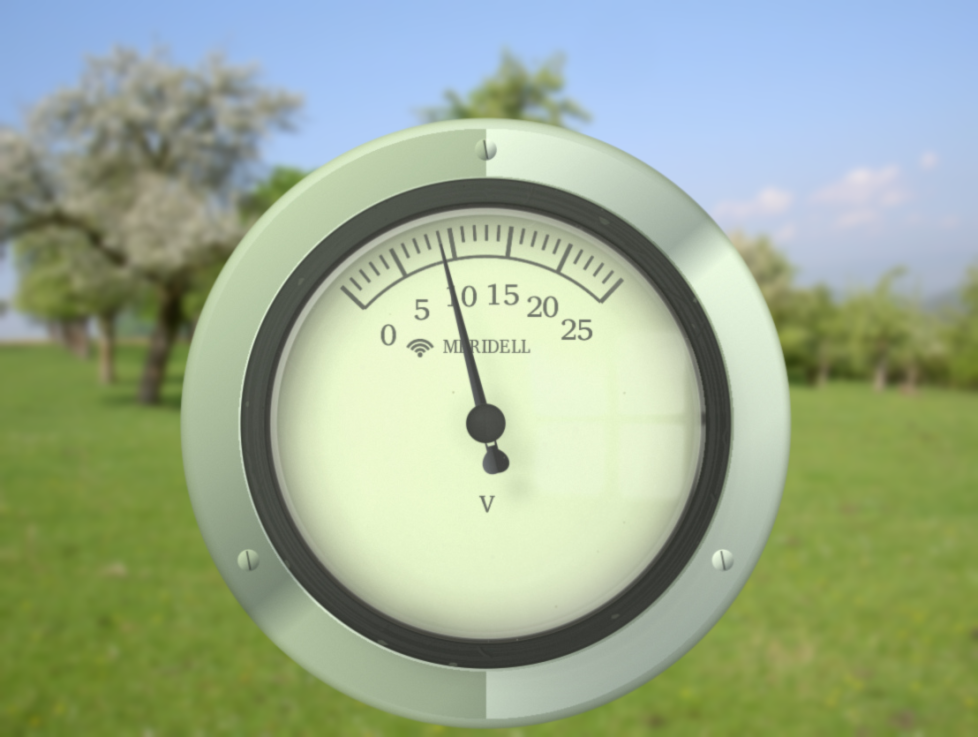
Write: 9 V
